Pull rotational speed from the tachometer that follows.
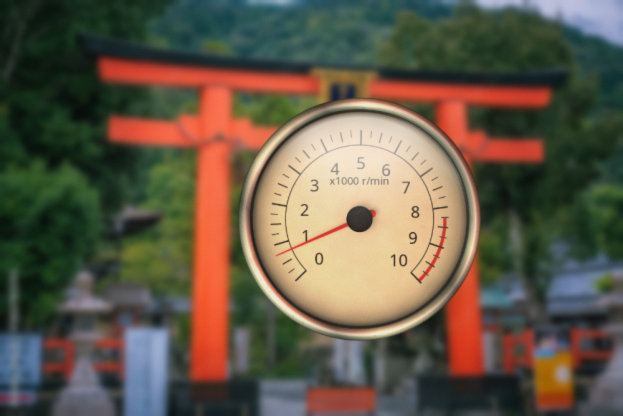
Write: 750 rpm
